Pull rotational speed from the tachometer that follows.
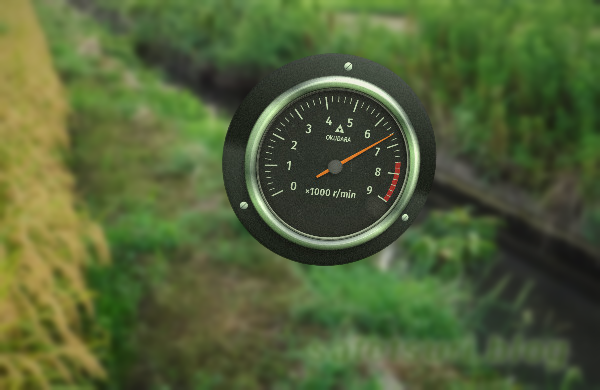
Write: 6600 rpm
